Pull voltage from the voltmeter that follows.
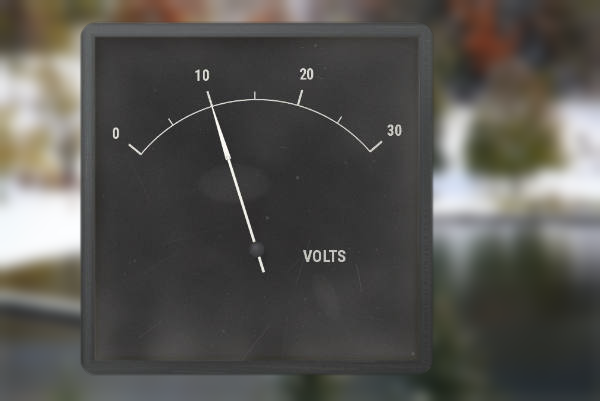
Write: 10 V
